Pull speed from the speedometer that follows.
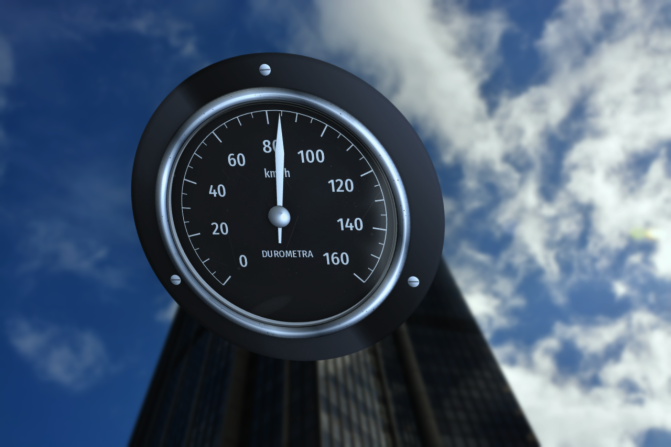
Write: 85 km/h
